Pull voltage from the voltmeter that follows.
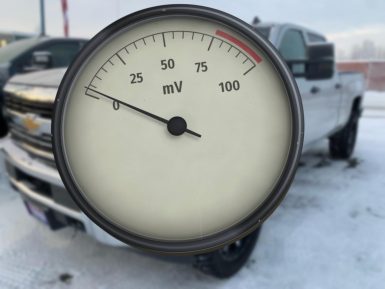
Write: 2.5 mV
